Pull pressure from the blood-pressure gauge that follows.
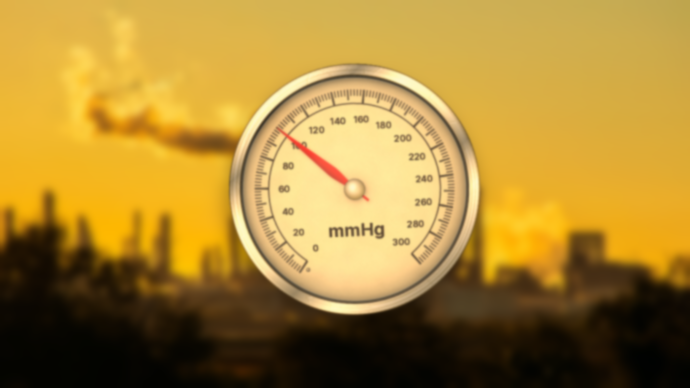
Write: 100 mmHg
